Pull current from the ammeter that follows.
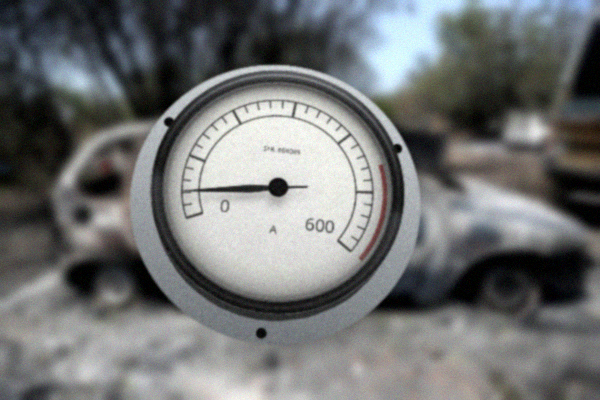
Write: 40 A
